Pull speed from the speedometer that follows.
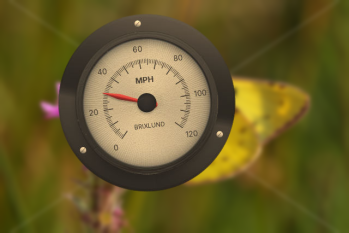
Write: 30 mph
